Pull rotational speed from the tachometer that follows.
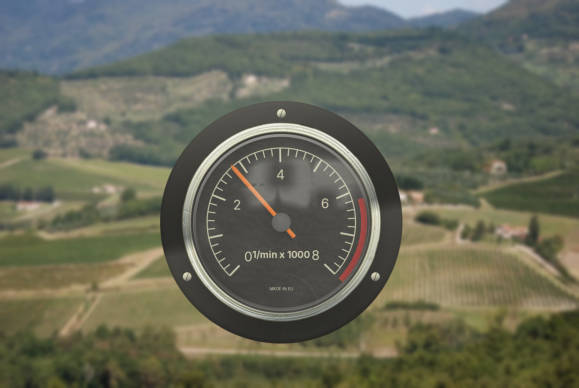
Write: 2800 rpm
